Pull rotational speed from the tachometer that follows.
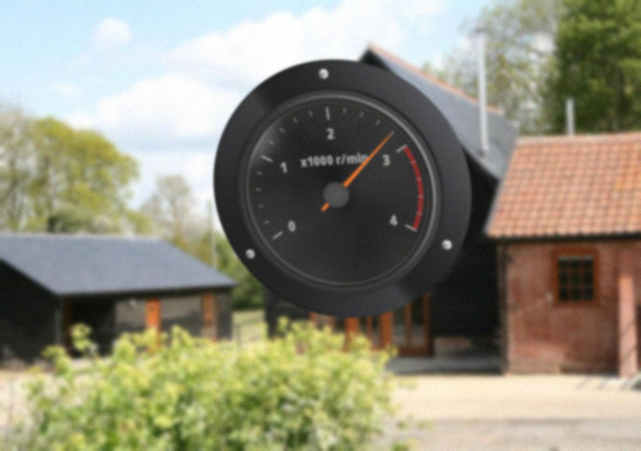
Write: 2800 rpm
